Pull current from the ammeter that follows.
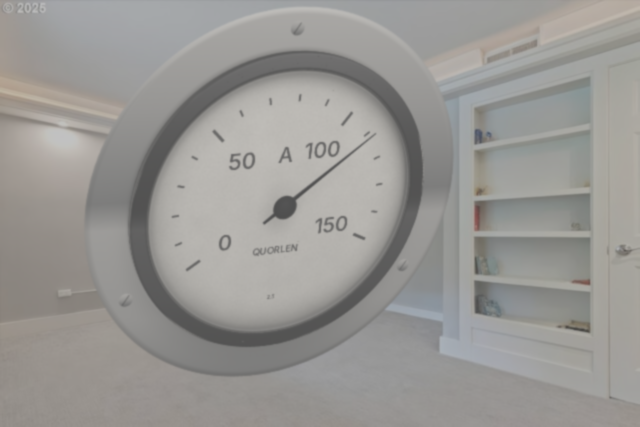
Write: 110 A
